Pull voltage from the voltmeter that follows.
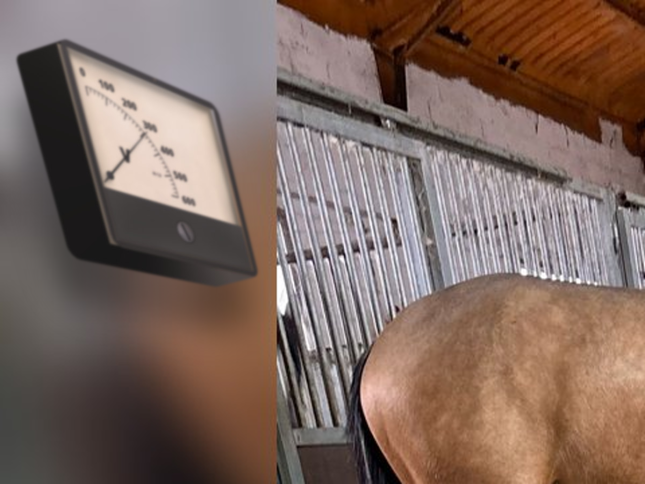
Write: 300 V
